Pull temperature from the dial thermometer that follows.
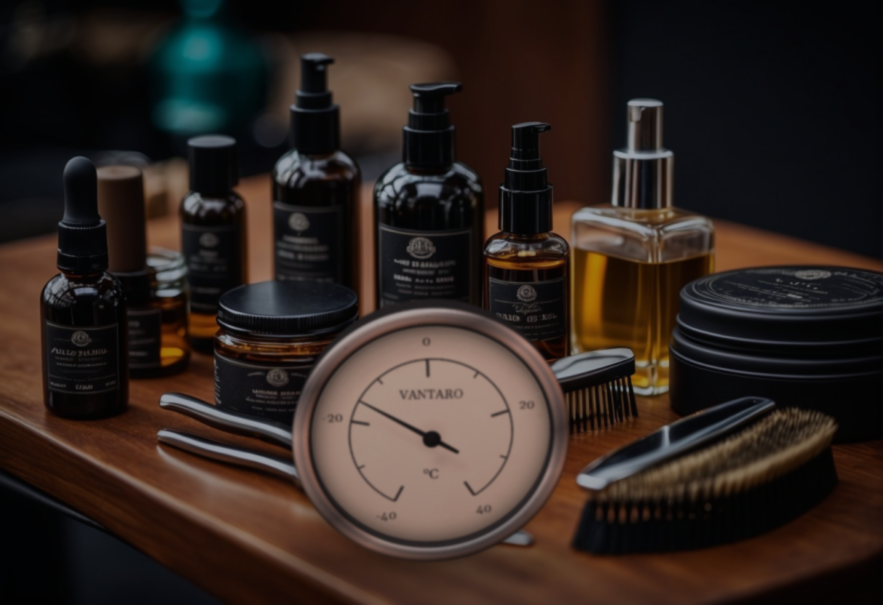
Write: -15 °C
